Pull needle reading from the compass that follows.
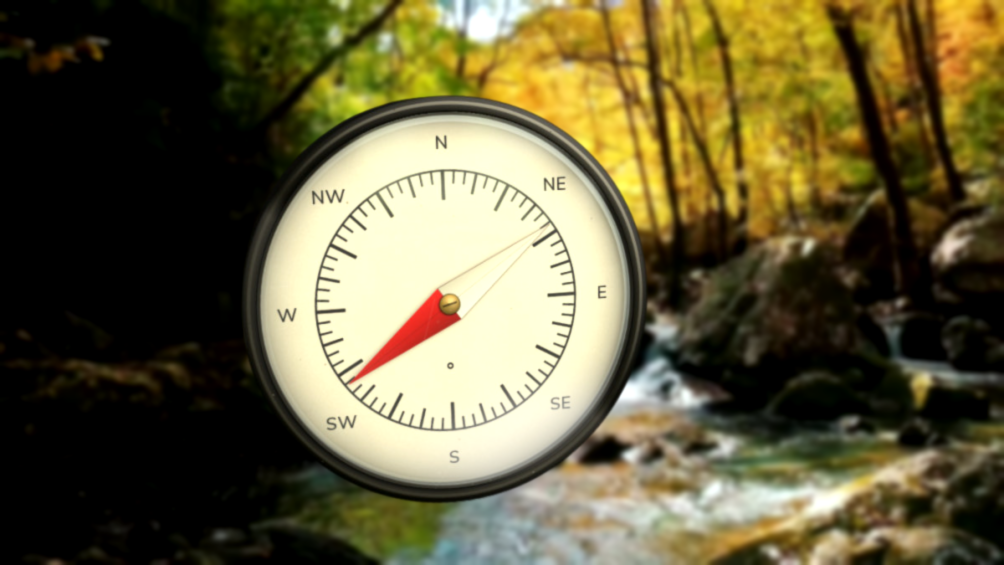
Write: 235 °
